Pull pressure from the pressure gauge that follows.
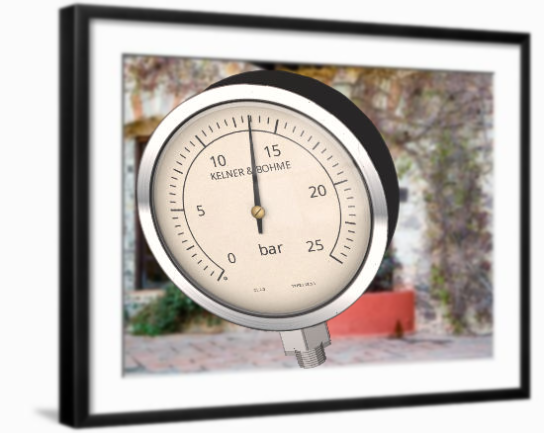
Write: 13.5 bar
